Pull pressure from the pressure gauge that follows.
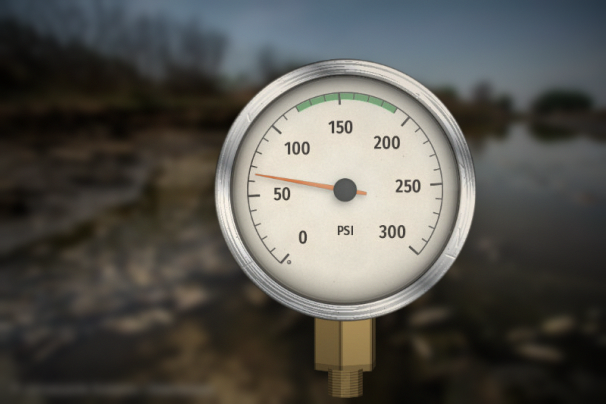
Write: 65 psi
